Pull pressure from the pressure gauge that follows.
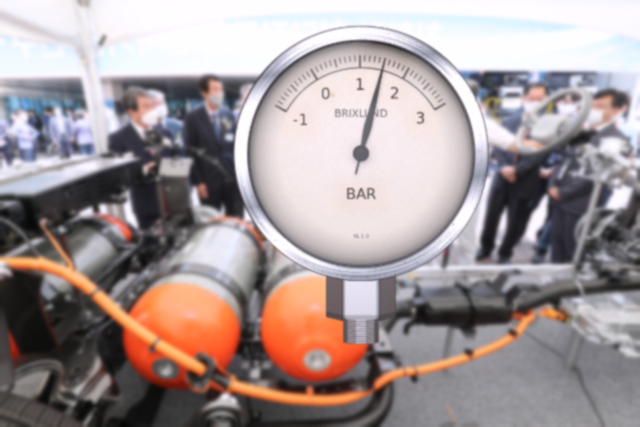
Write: 1.5 bar
